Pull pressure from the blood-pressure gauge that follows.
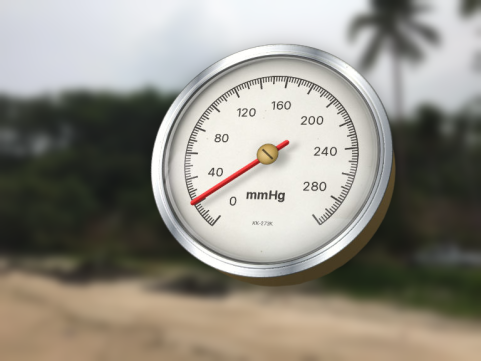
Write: 20 mmHg
